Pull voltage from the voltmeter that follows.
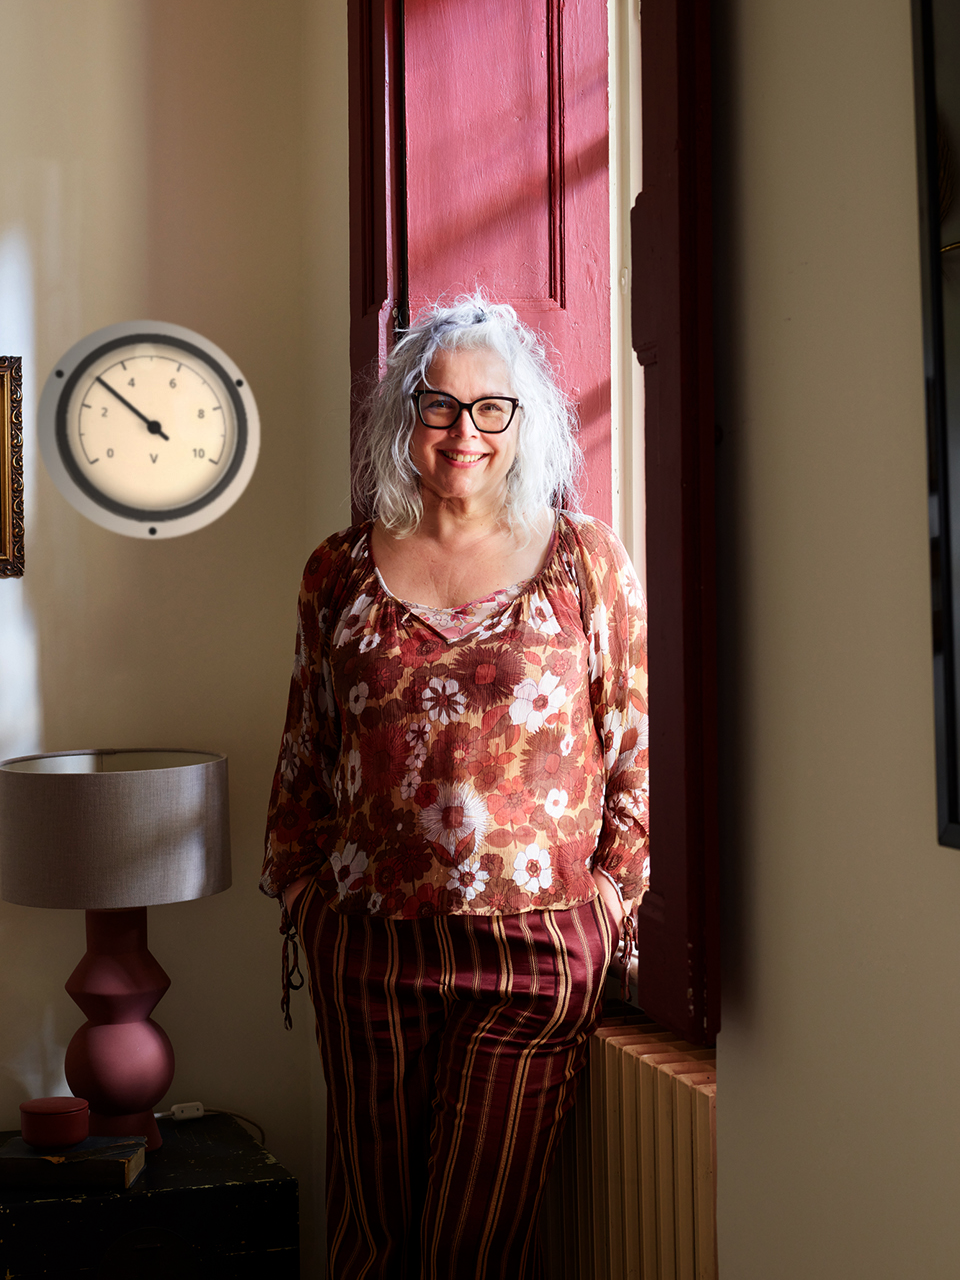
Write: 3 V
